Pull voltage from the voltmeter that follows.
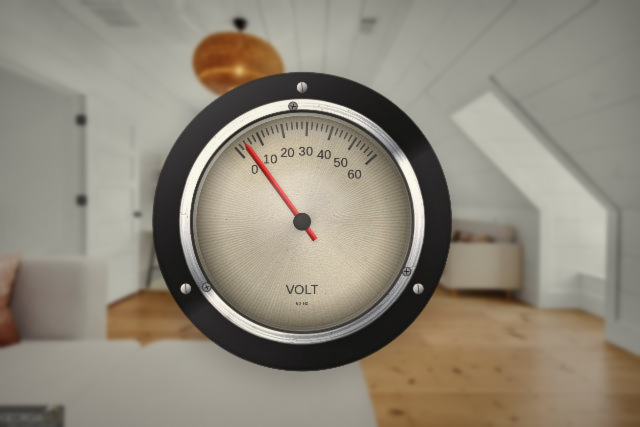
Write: 4 V
